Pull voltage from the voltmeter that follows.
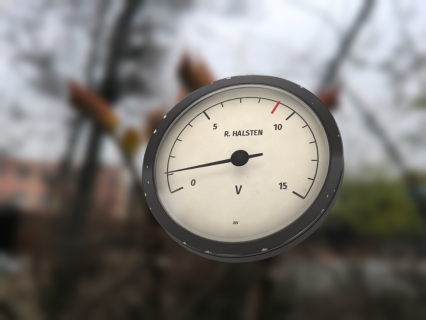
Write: 1 V
